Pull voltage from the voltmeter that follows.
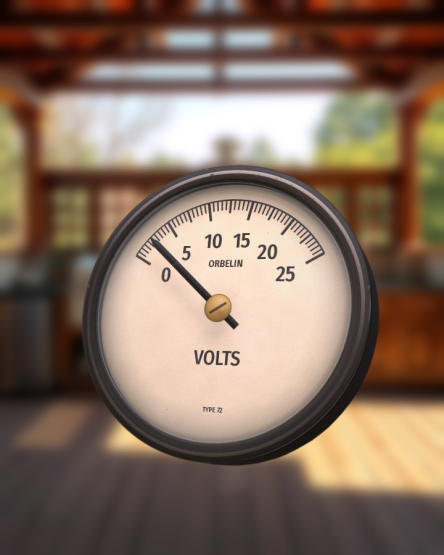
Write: 2.5 V
